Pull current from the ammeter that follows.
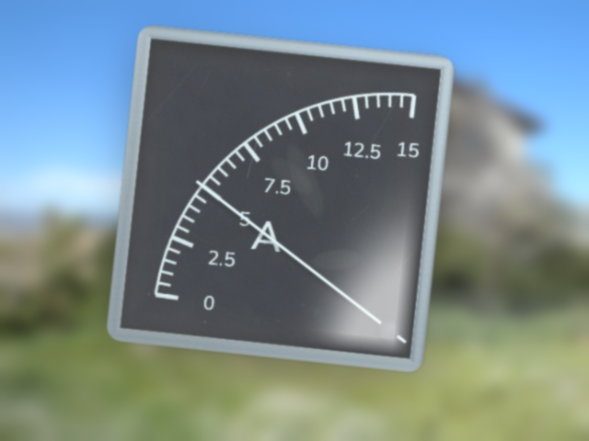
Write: 5 A
